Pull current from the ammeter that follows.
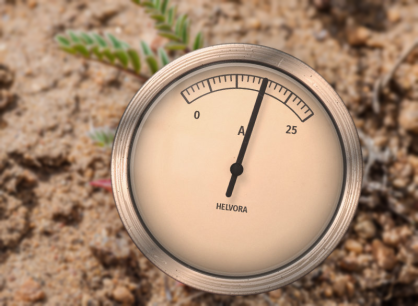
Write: 15 A
